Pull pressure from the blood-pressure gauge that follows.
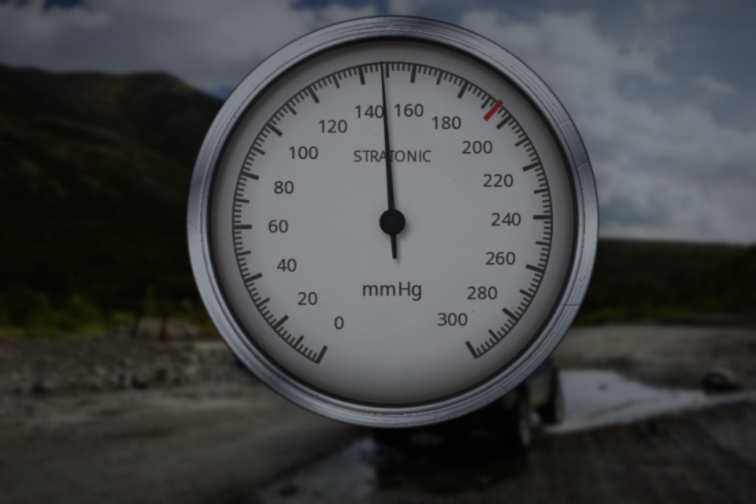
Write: 148 mmHg
